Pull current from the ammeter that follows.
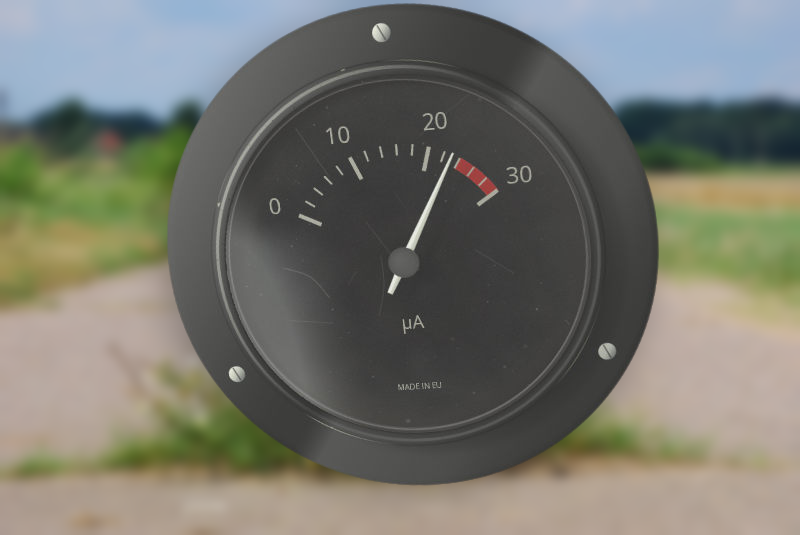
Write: 23 µA
